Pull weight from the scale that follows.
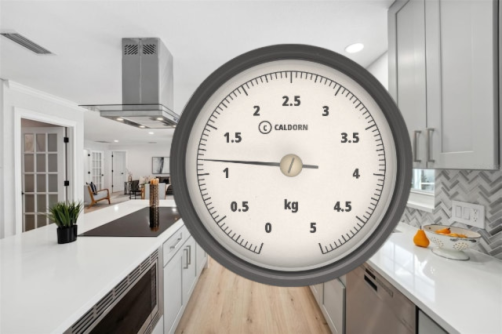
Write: 1.15 kg
